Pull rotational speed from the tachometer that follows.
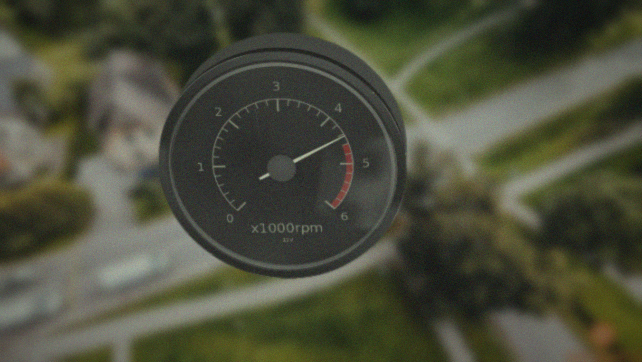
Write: 4400 rpm
